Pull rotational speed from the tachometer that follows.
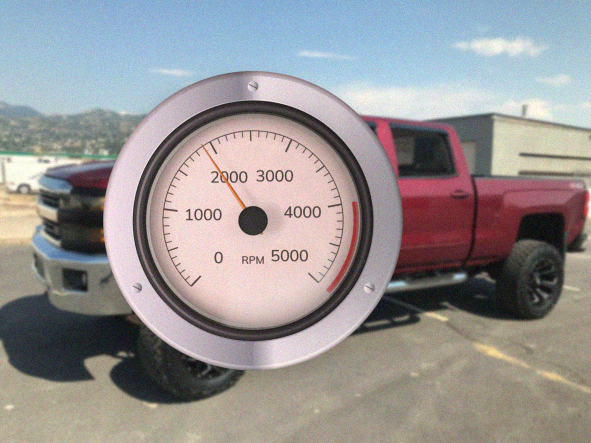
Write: 1900 rpm
